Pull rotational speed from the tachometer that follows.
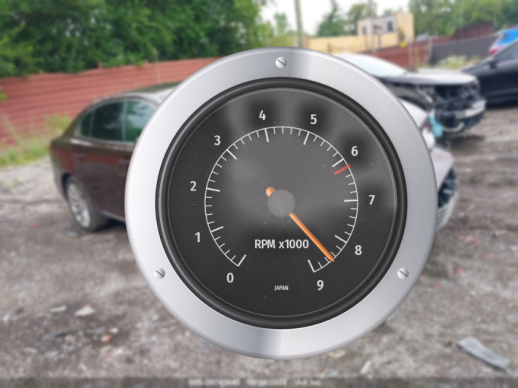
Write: 8500 rpm
